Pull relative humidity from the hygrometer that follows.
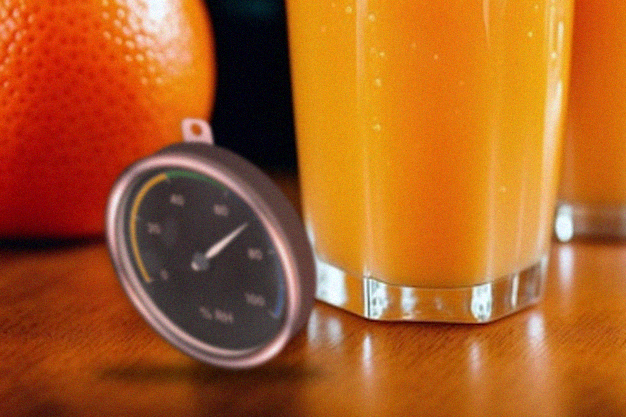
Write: 70 %
